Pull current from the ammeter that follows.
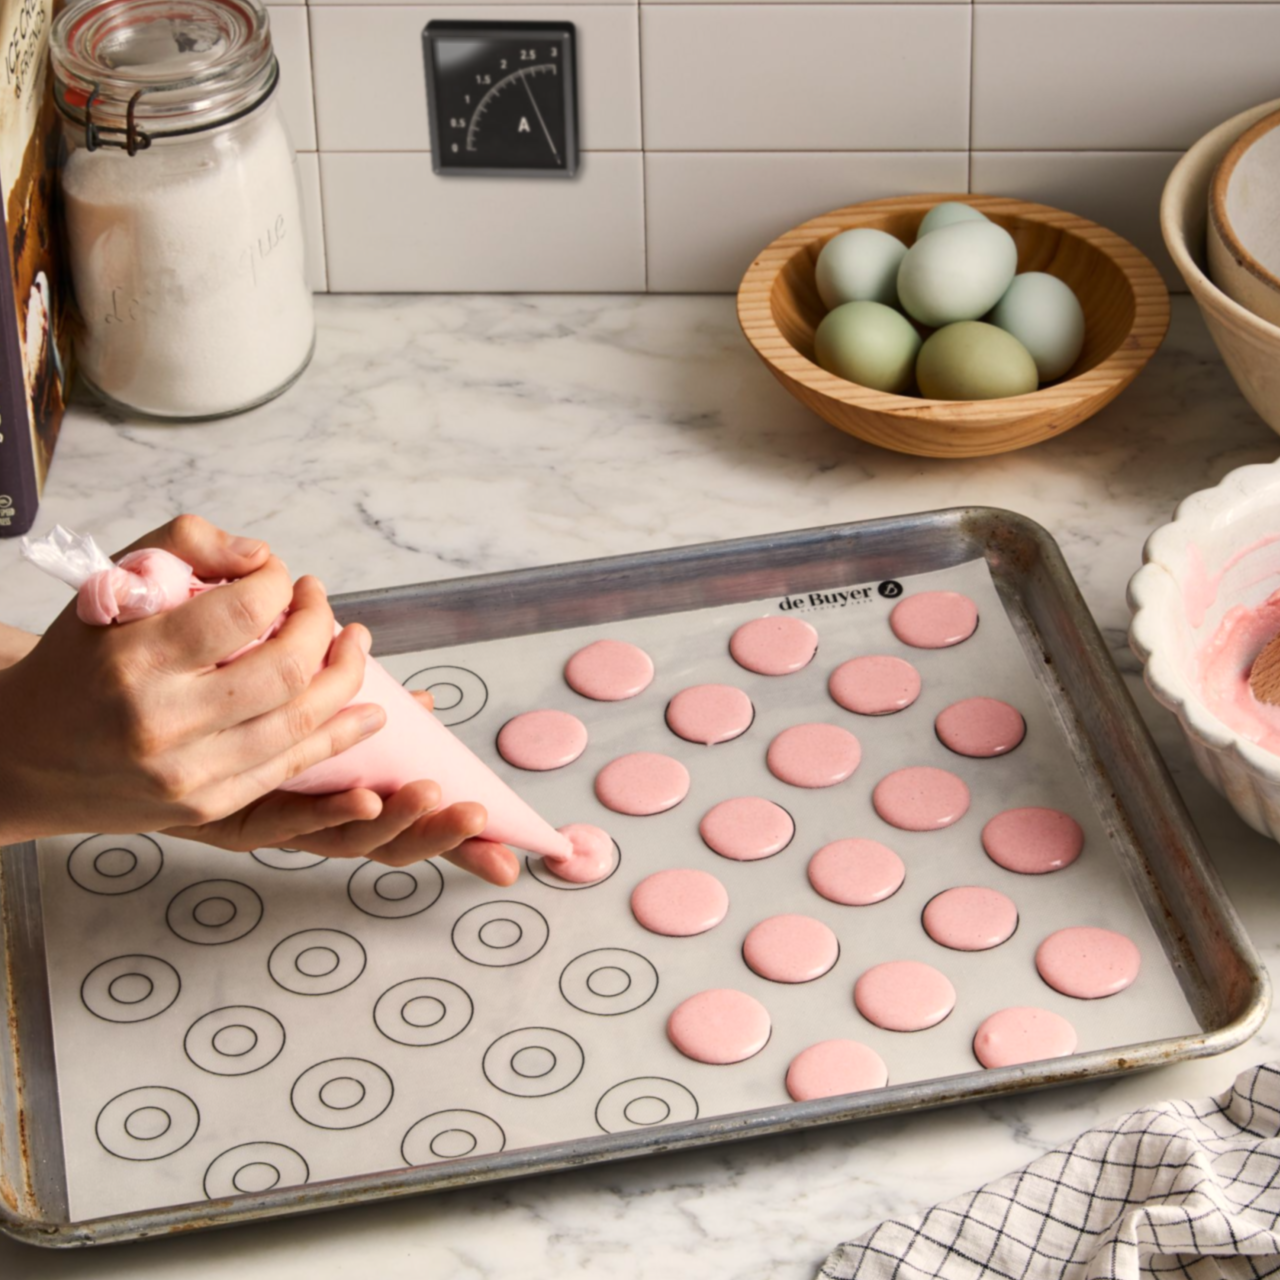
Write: 2.25 A
